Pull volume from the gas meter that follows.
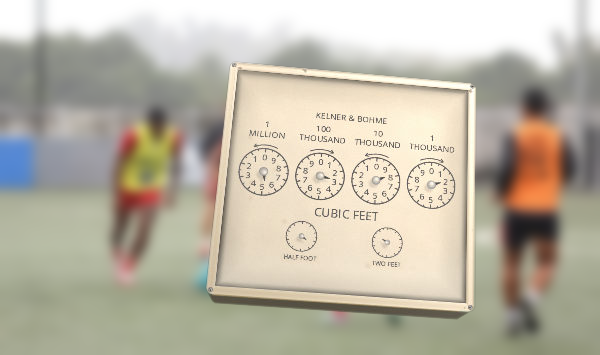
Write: 528200 ft³
